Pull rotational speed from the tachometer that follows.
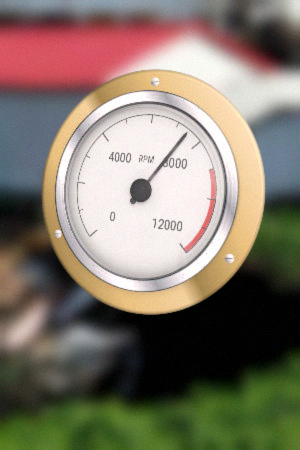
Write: 7500 rpm
